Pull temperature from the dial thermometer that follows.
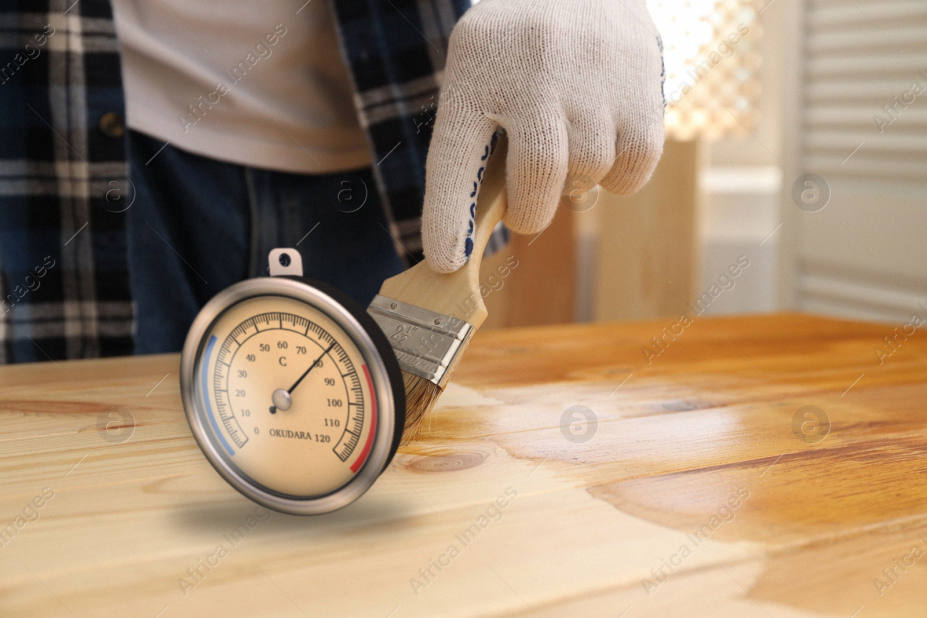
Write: 80 °C
